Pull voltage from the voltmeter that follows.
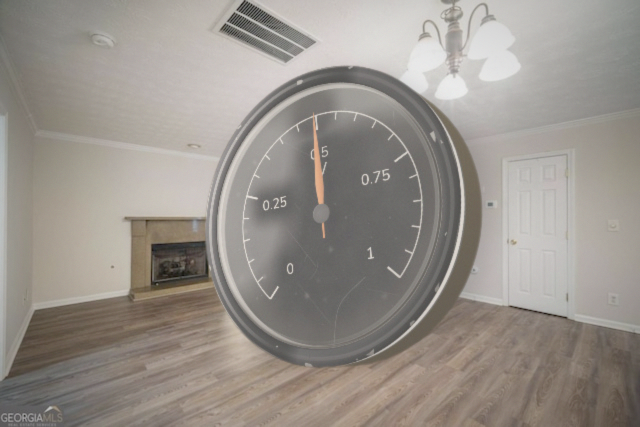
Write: 0.5 V
